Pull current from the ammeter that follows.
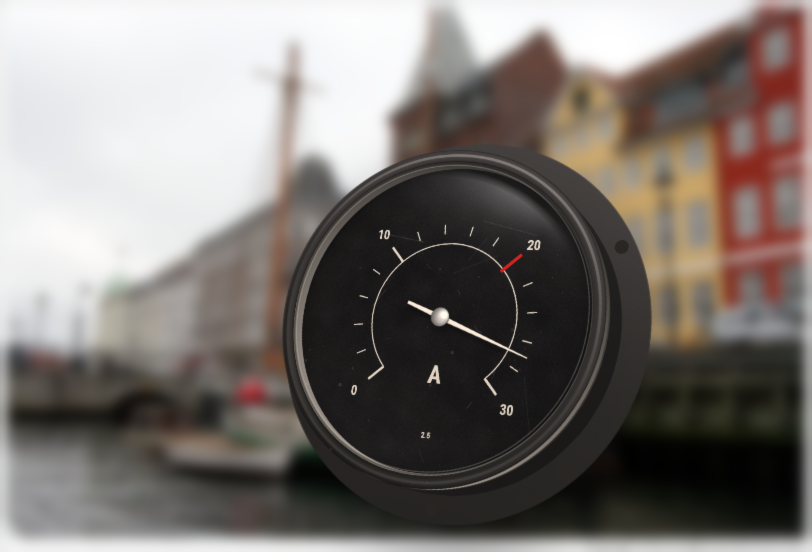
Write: 27 A
